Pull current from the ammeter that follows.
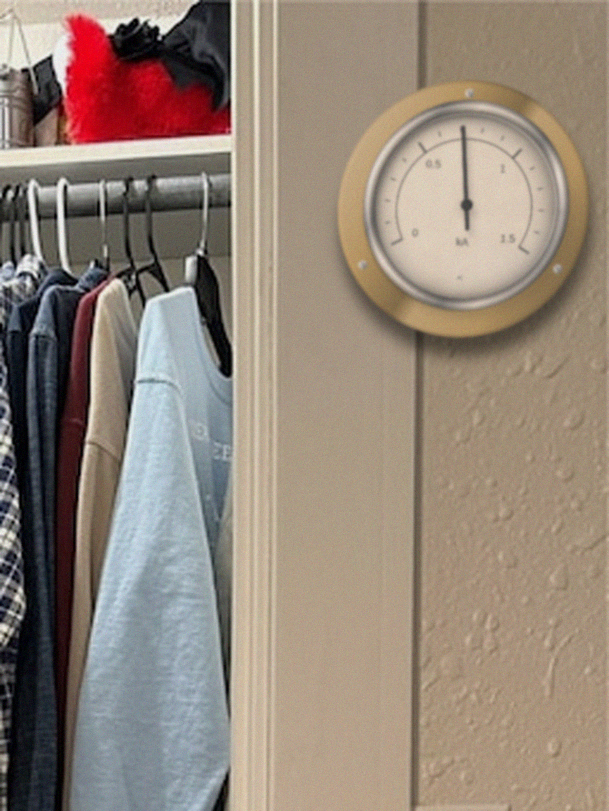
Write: 0.7 kA
